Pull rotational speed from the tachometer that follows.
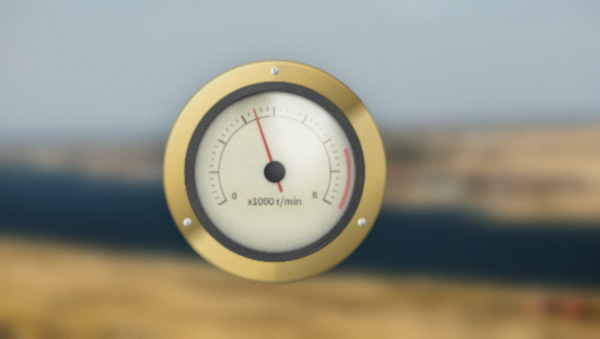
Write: 3400 rpm
